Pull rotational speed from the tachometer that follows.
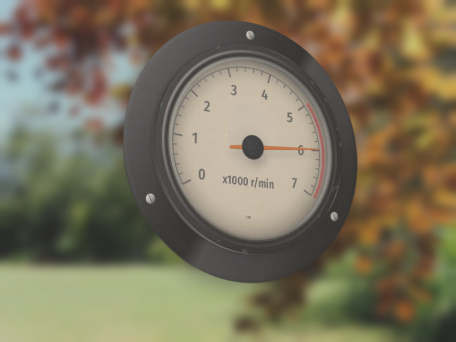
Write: 6000 rpm
